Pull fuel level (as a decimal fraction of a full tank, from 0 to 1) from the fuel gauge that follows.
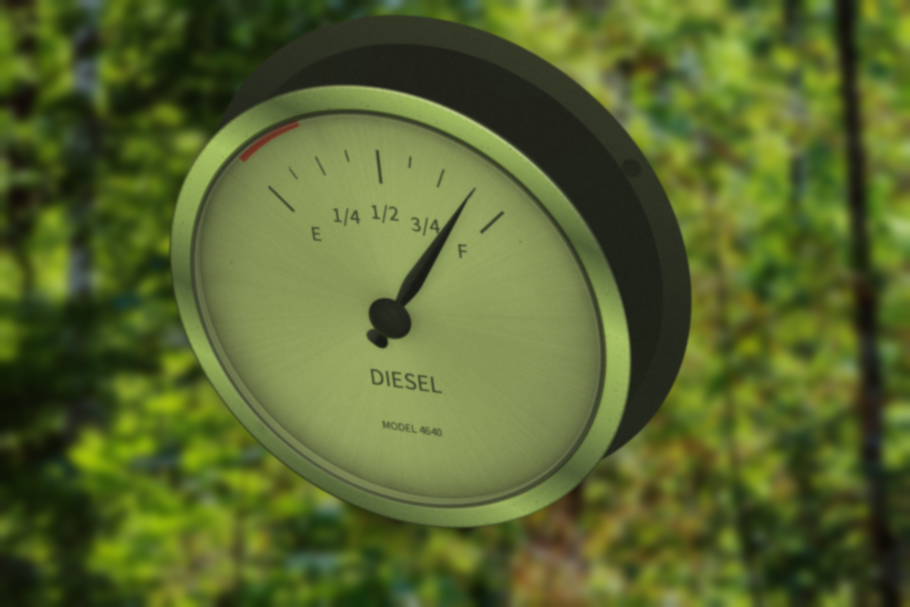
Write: 0.875
